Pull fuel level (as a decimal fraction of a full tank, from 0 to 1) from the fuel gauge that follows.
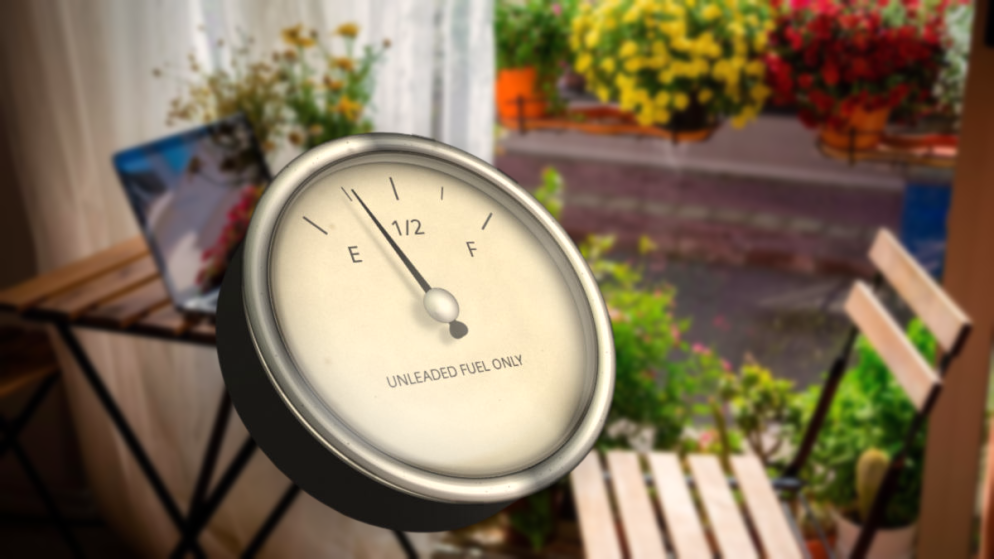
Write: 0.25
